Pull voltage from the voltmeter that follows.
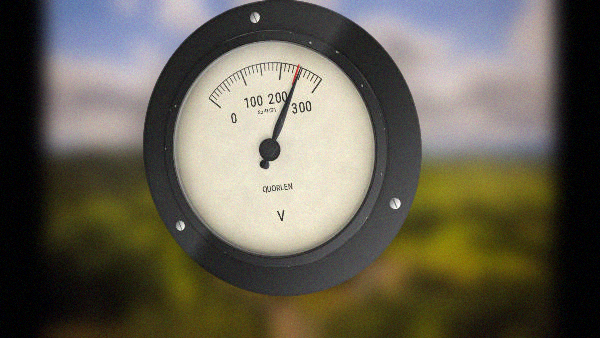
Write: 250 V
